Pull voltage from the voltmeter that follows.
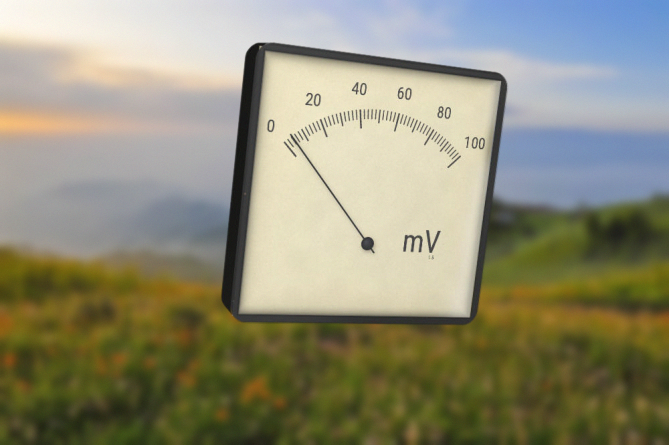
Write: 4 mV
